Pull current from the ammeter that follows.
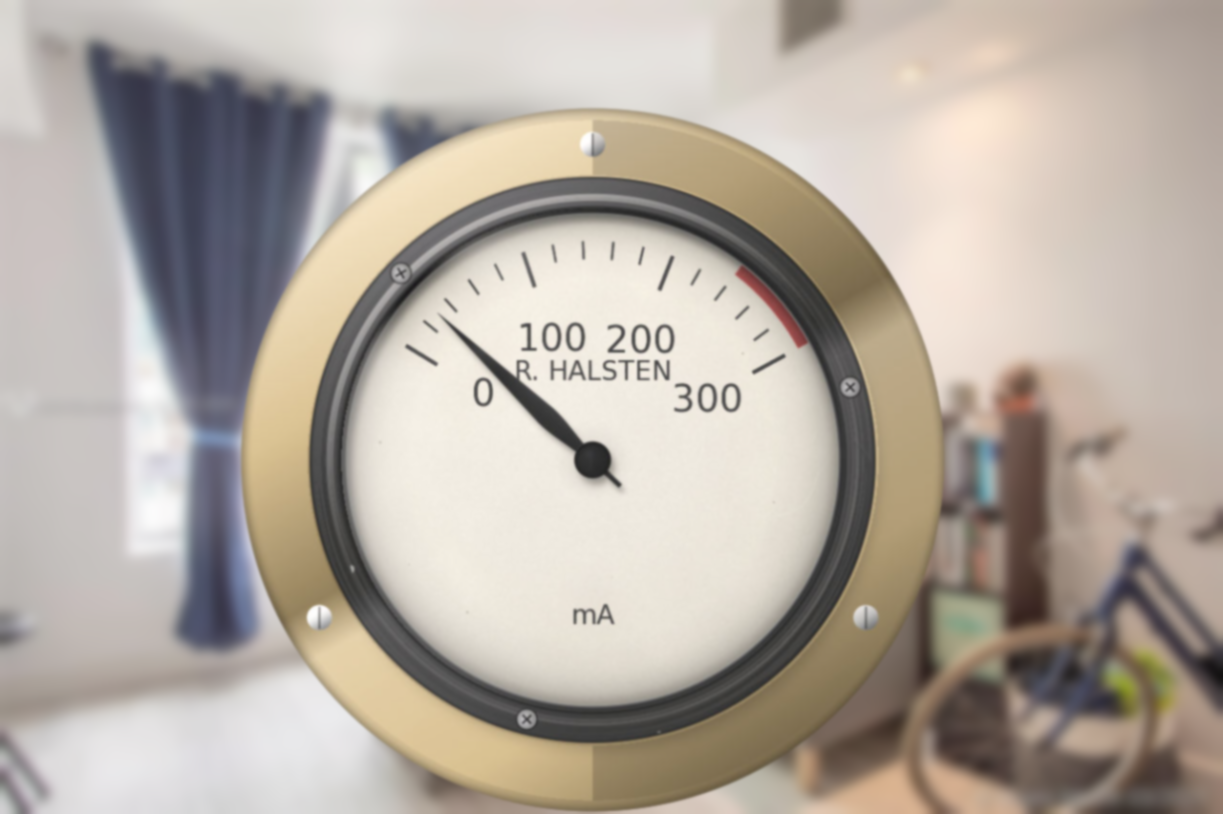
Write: 30 mA
